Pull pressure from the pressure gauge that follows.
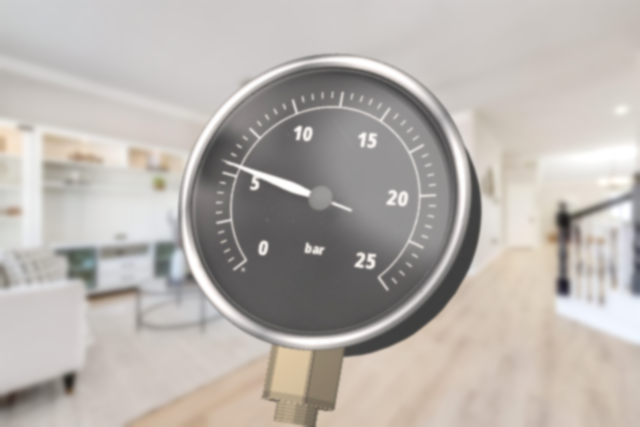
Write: 5.5 bar
